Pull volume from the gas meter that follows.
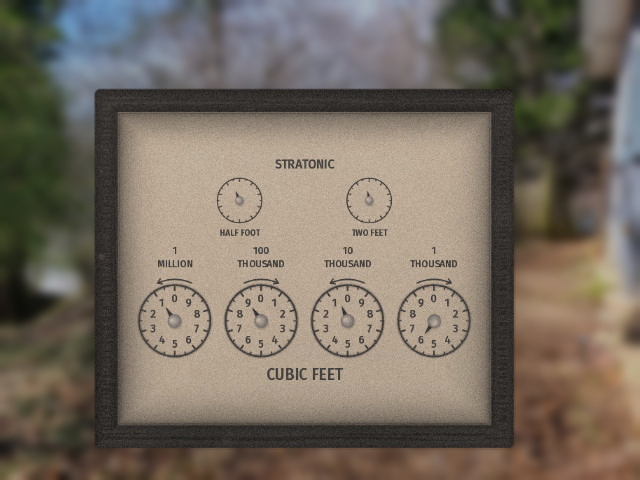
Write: 90600 ft³
